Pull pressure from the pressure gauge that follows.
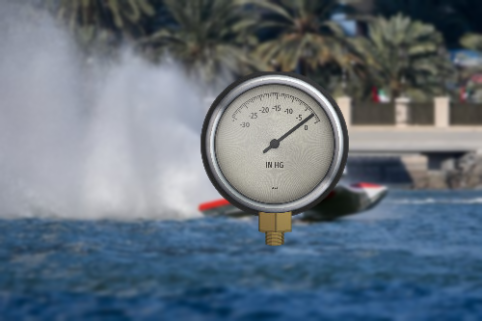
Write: -2.5 inHg
